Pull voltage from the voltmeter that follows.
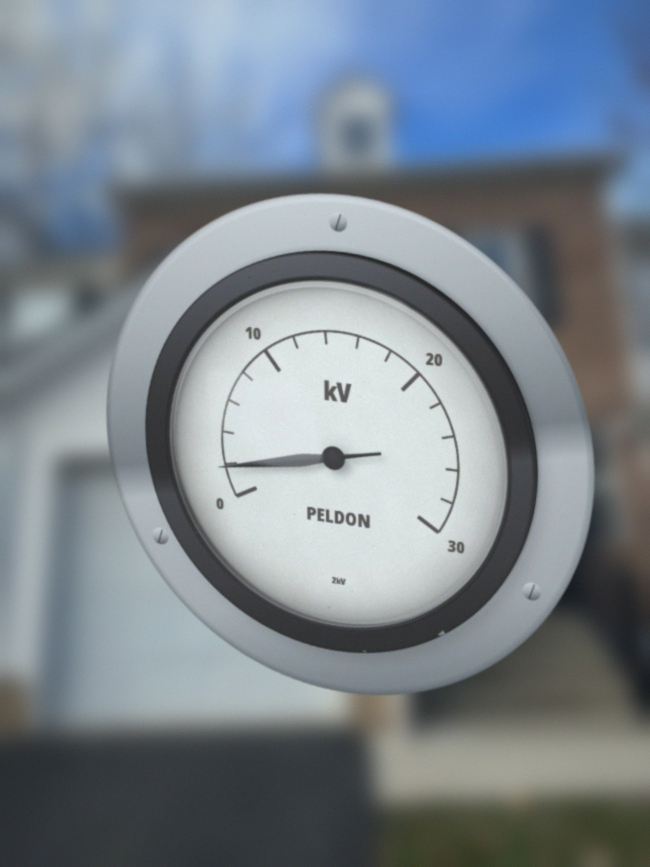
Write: 2 kV
